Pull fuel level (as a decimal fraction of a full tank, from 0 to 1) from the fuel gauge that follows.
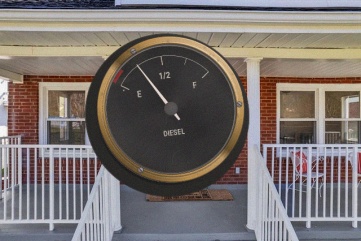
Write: 0.25
